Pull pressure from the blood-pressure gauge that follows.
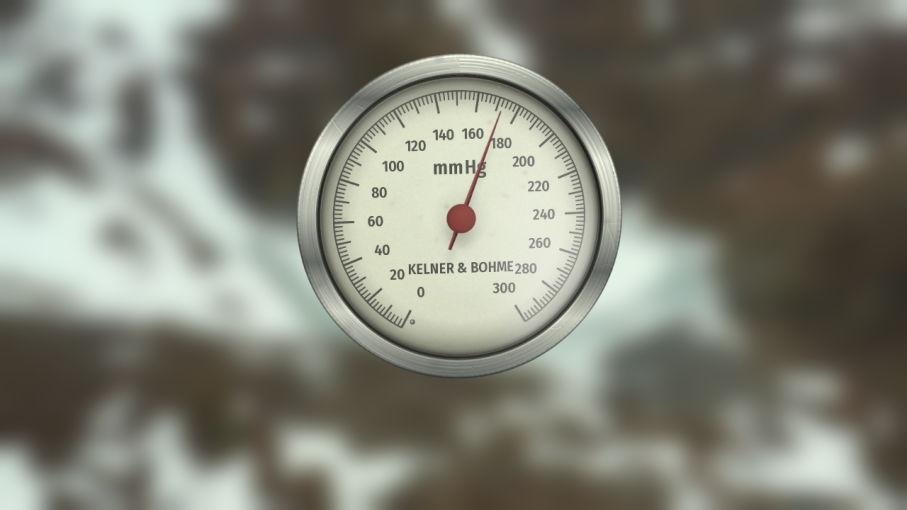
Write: 172 mmHg
